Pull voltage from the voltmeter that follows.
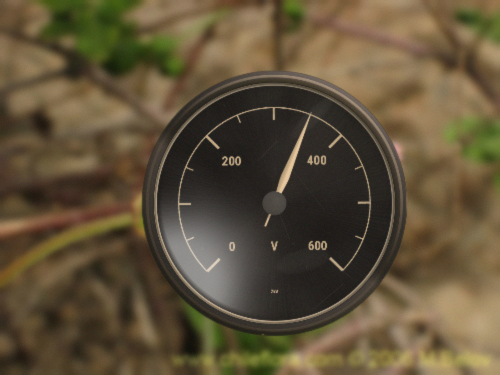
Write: 350 V
